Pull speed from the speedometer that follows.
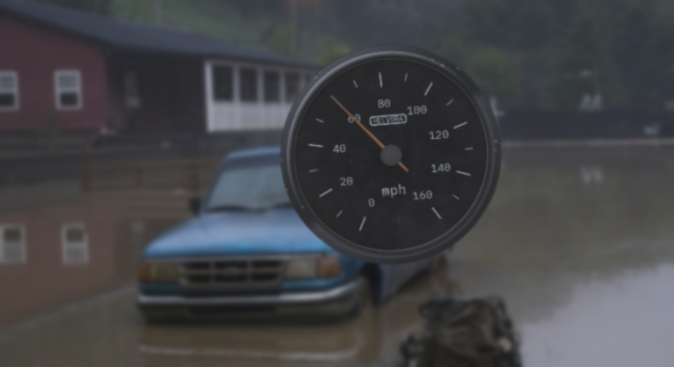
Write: 60 mph
